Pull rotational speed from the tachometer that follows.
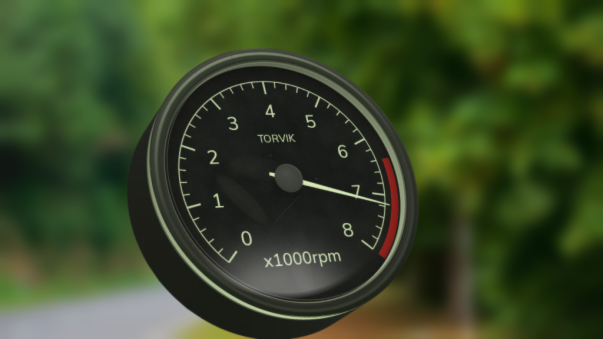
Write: 7200 rpm
